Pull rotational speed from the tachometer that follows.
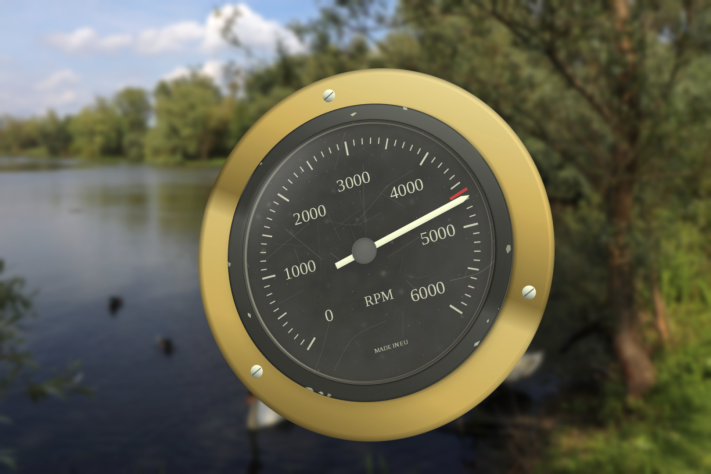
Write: 4700 rpm
